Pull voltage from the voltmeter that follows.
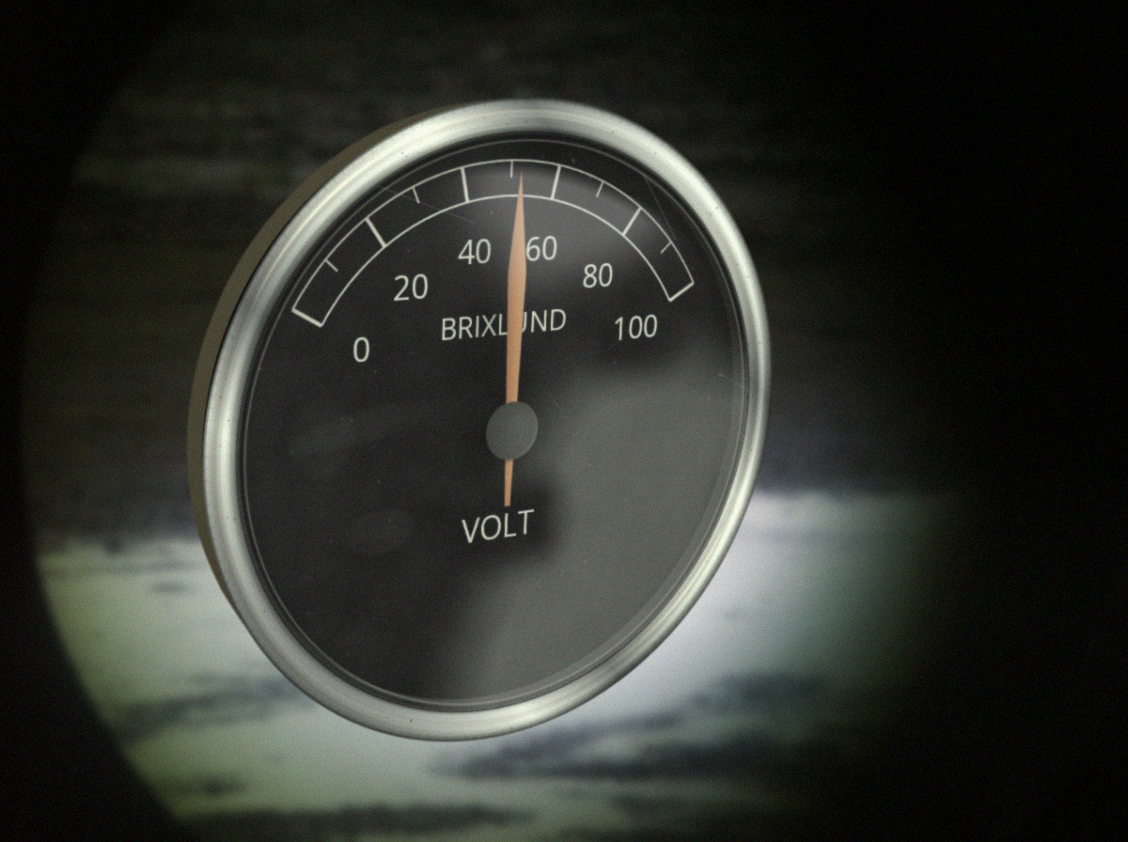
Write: 50 V
